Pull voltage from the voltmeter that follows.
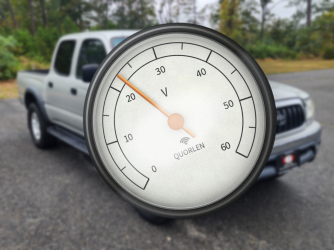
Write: 22.5 V
